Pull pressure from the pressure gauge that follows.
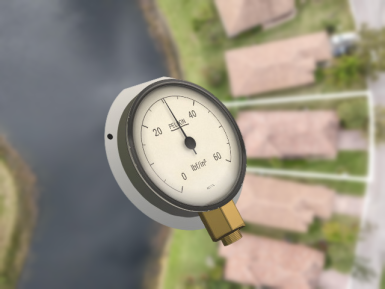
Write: 30 psi
